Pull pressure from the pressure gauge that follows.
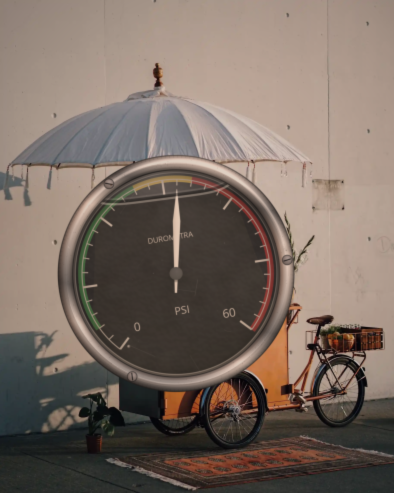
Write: 32 psi
